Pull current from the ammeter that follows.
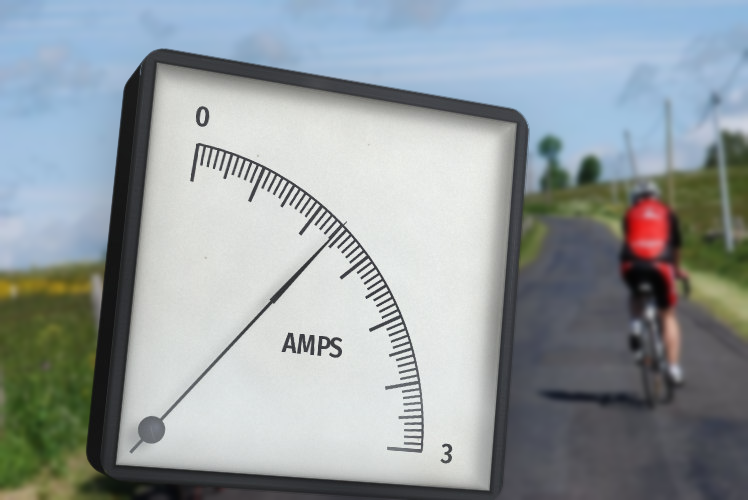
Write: 1.2 A
